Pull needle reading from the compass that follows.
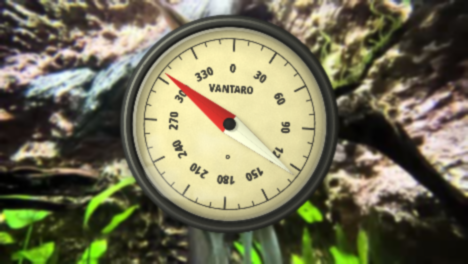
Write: 305 °
